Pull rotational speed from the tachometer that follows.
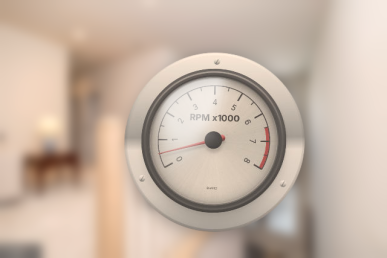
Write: 500 rpm
